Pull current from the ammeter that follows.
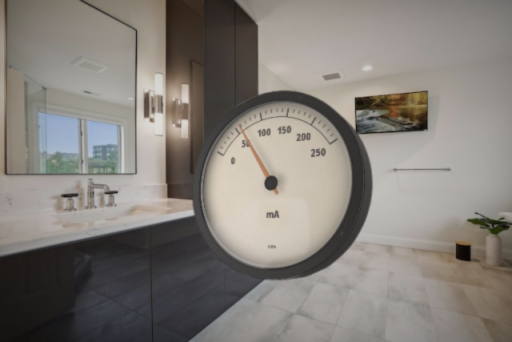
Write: 60 mA
